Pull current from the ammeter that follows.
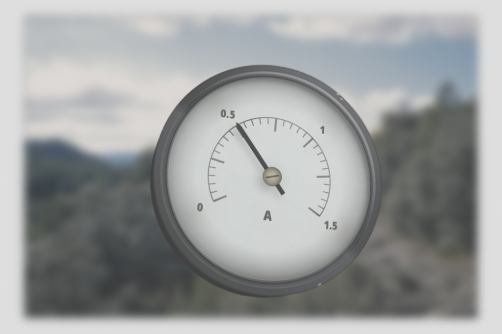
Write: 0.5 A
